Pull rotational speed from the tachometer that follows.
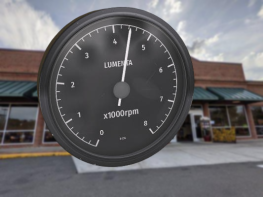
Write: 4400 rpm
